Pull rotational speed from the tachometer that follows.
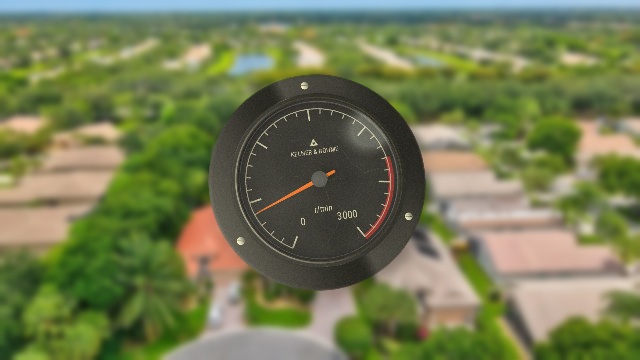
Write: 400 rpm
